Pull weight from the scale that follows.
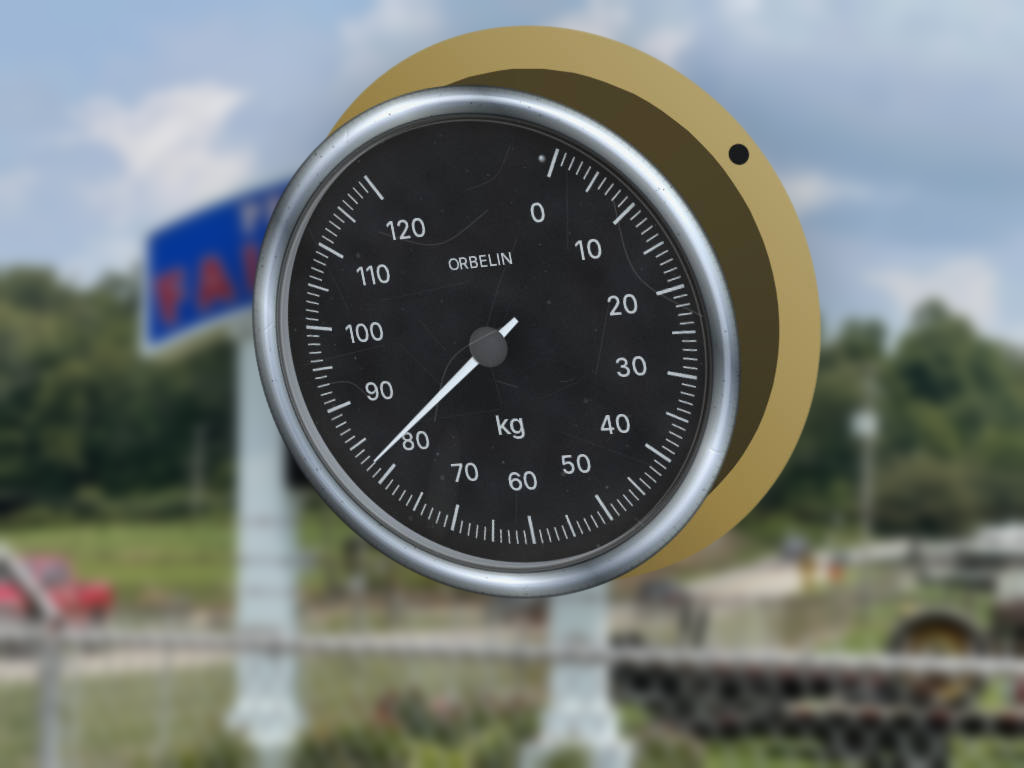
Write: 82 kg
